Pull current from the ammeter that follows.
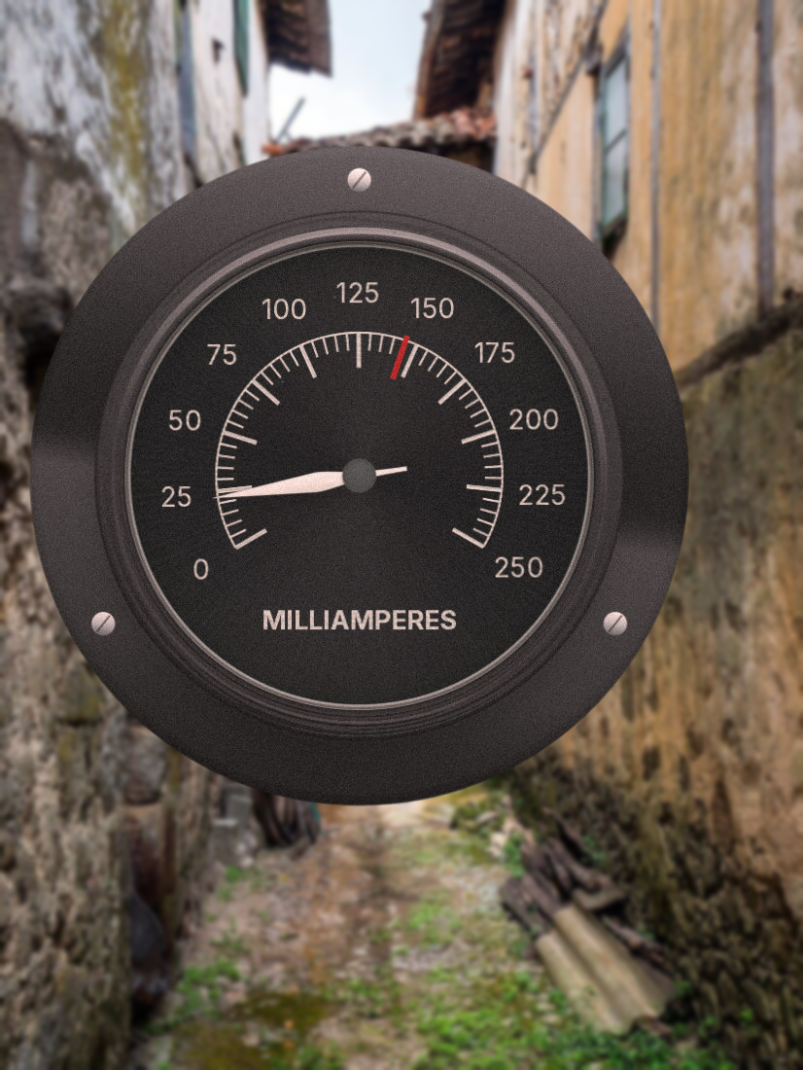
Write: 22.5 mA
